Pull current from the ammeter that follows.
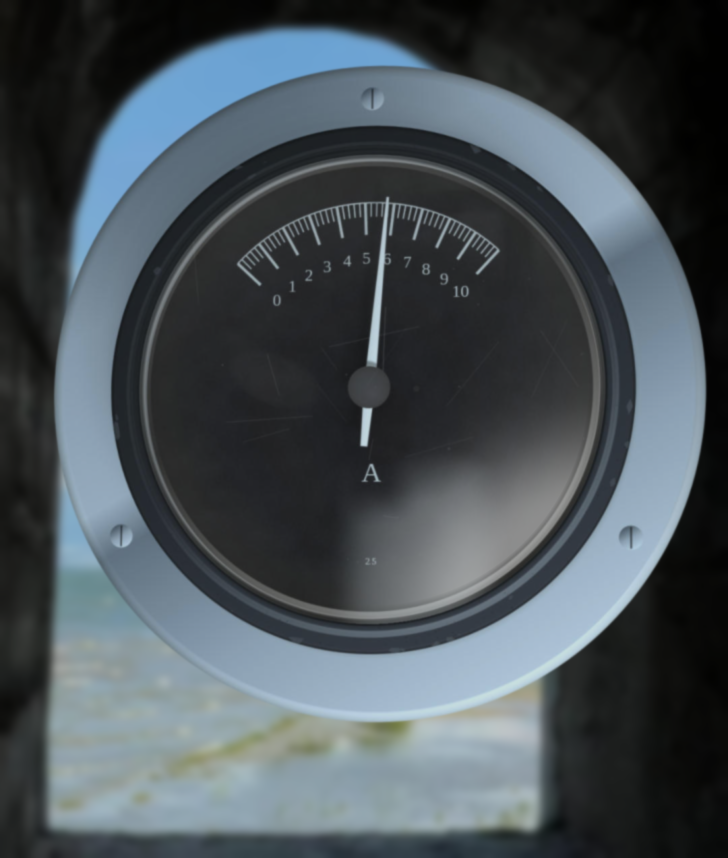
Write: 5.8 A
